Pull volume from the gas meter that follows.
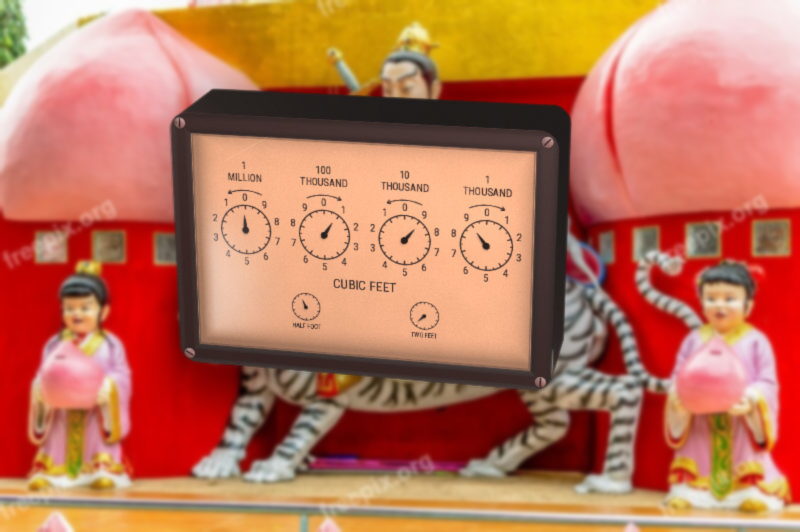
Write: 8900 ft³
